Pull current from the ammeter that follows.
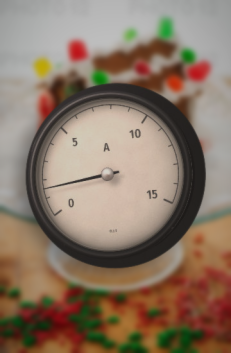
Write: 1.5 A
